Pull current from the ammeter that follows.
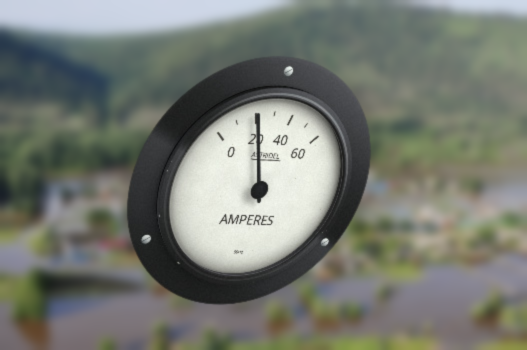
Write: 20 A
